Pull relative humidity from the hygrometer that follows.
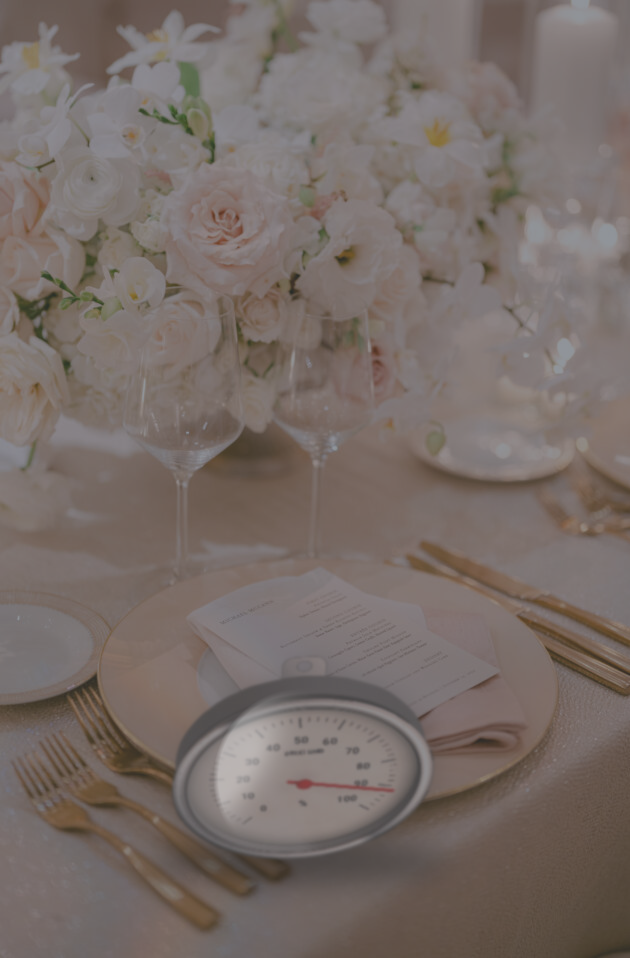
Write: 90 %
